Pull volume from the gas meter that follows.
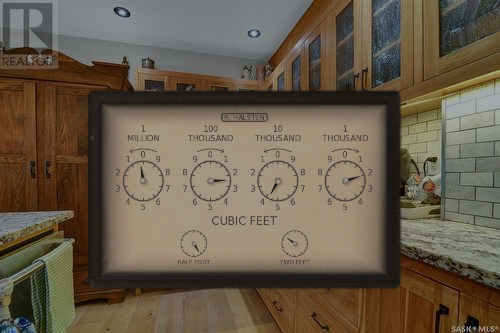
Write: 24200 ft³
